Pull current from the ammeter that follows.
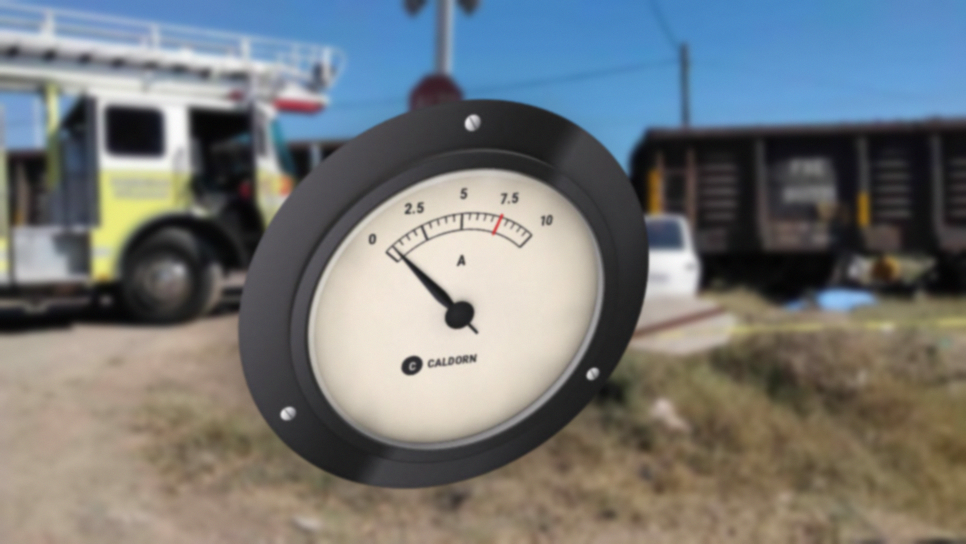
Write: 0.5 A
